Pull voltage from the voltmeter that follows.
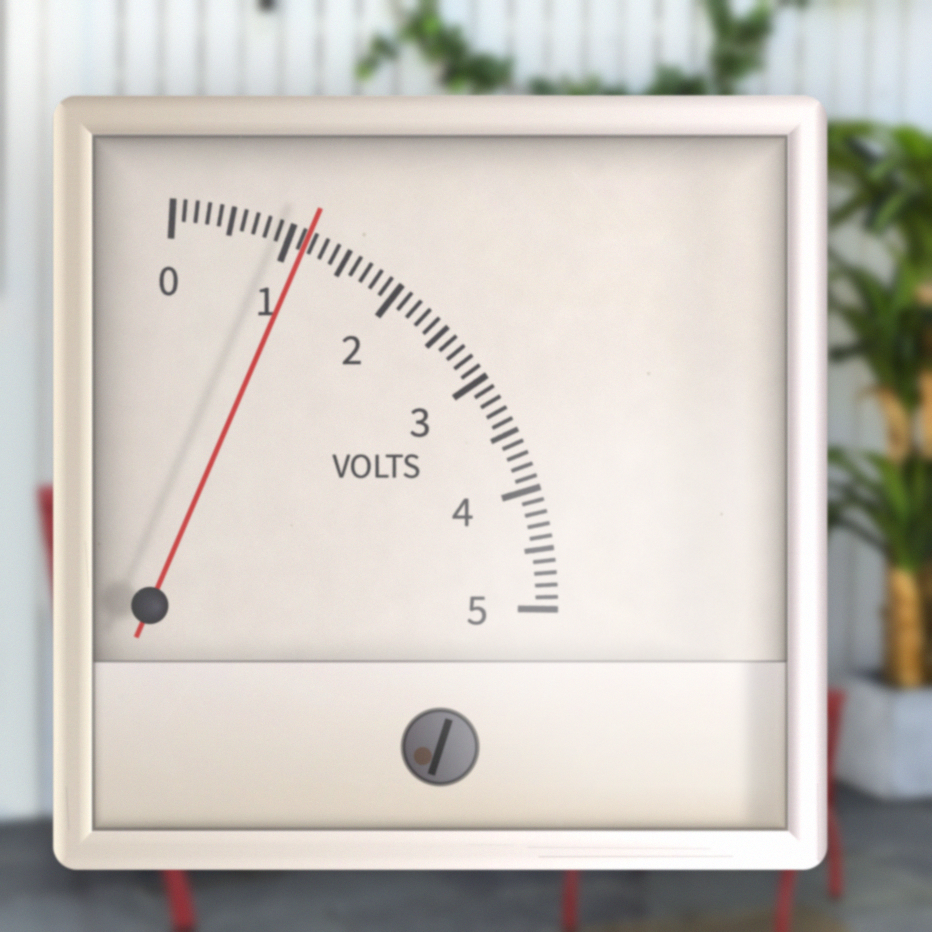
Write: 1.15 V
